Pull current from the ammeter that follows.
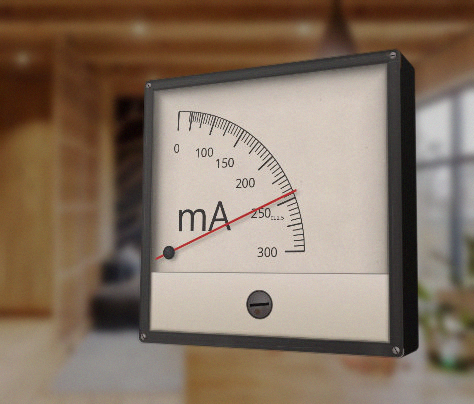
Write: 245 mA
